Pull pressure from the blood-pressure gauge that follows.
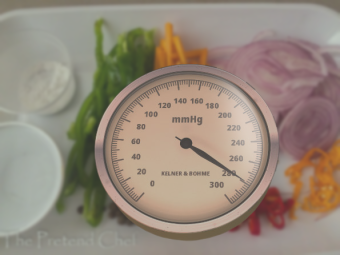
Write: 280 mmHg
